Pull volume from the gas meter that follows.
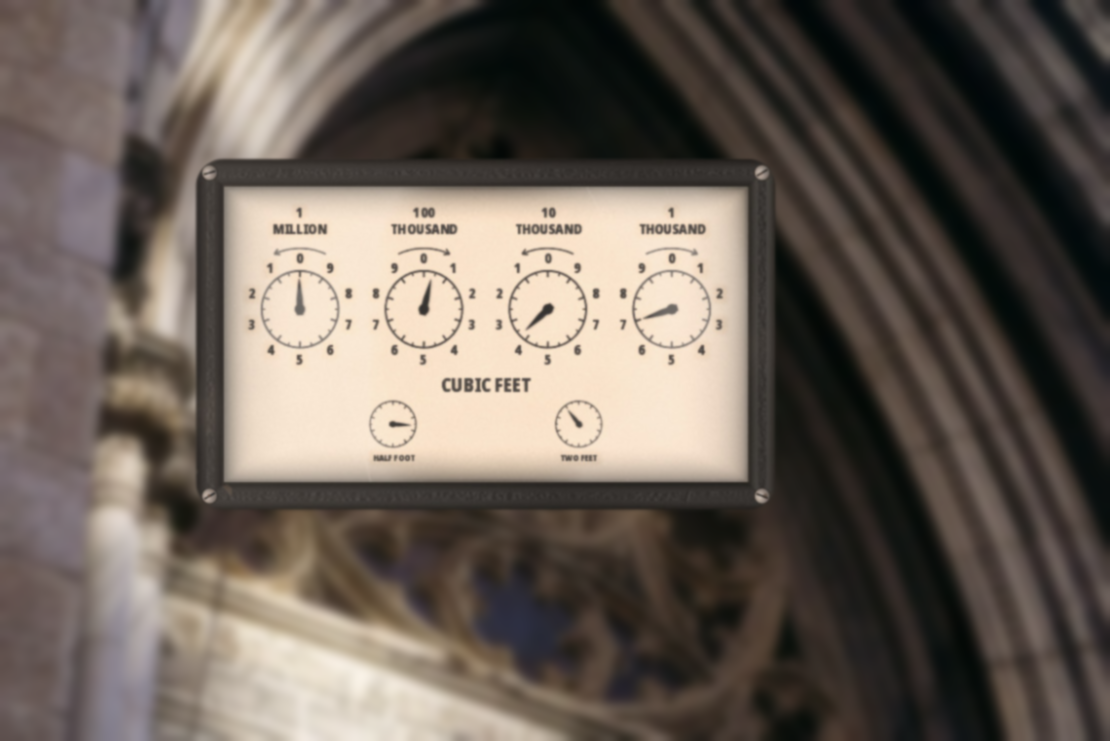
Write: 3700 ft³
